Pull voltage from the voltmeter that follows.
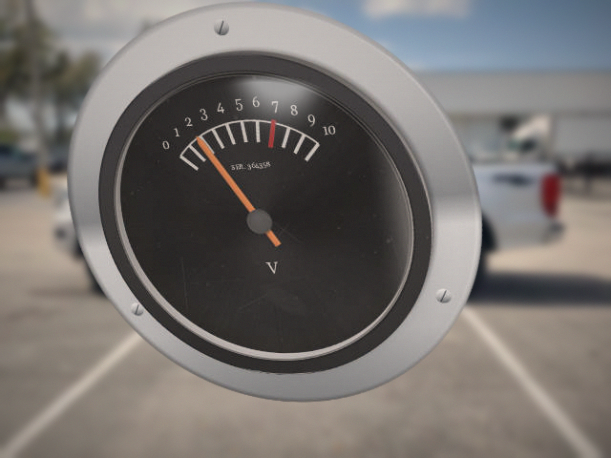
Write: 2 V
